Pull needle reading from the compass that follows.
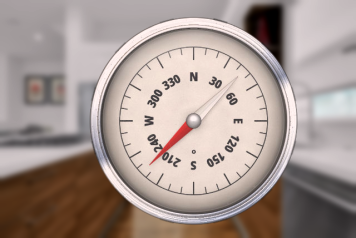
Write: 225 °
